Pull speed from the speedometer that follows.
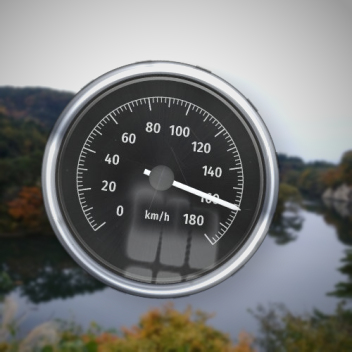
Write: 160 km/h
